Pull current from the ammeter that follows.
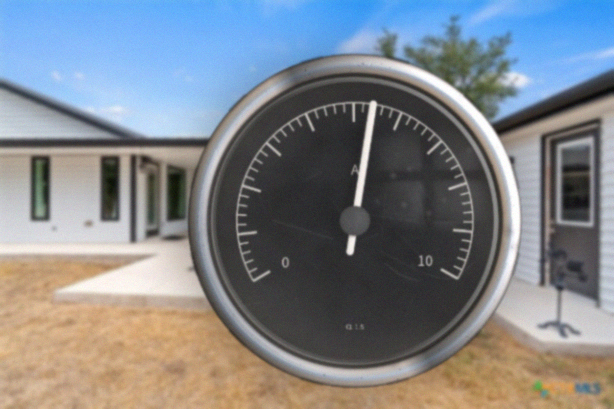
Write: 5.4 A
